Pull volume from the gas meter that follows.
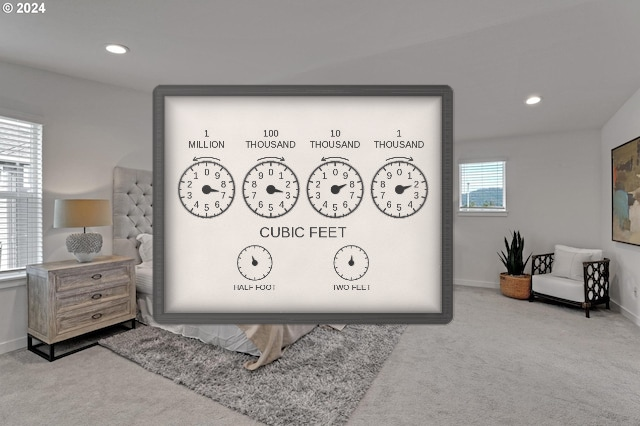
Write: 728200 ft³
